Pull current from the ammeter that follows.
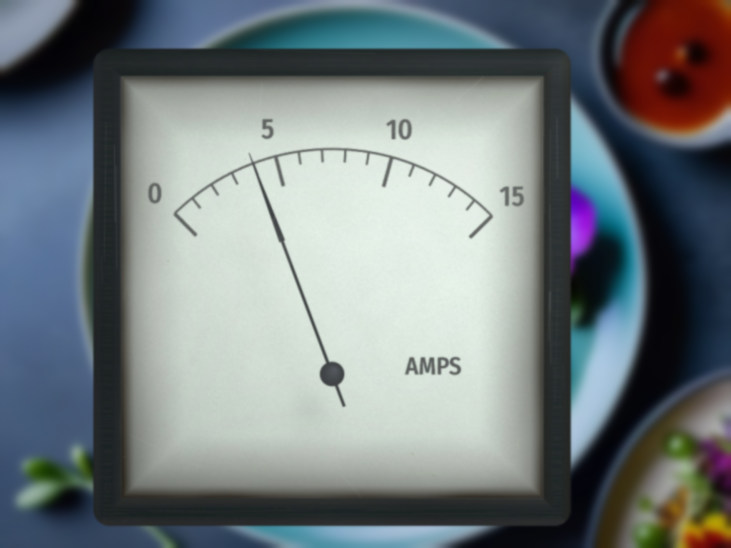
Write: 4 A
